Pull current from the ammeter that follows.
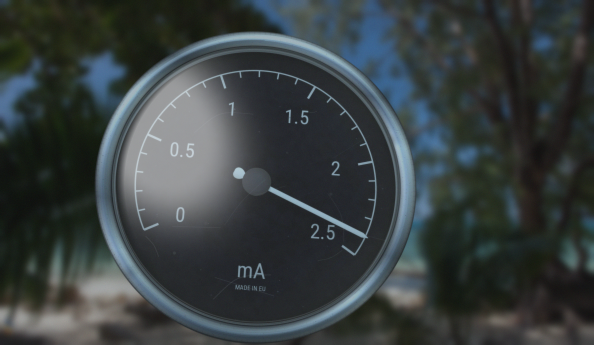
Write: 2.4 mA
